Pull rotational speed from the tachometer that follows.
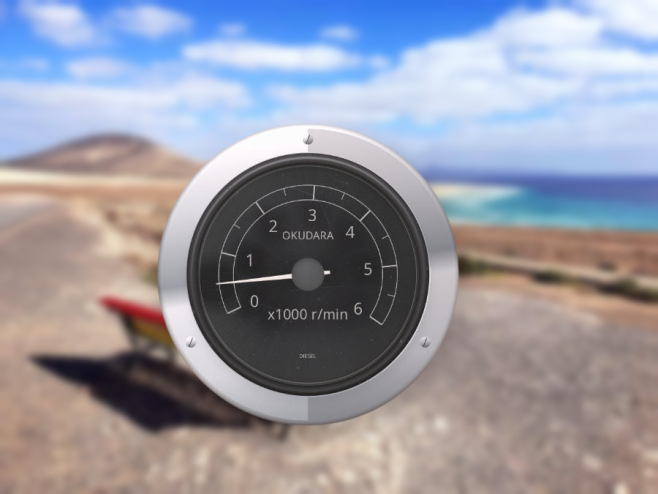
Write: 500 rpm
